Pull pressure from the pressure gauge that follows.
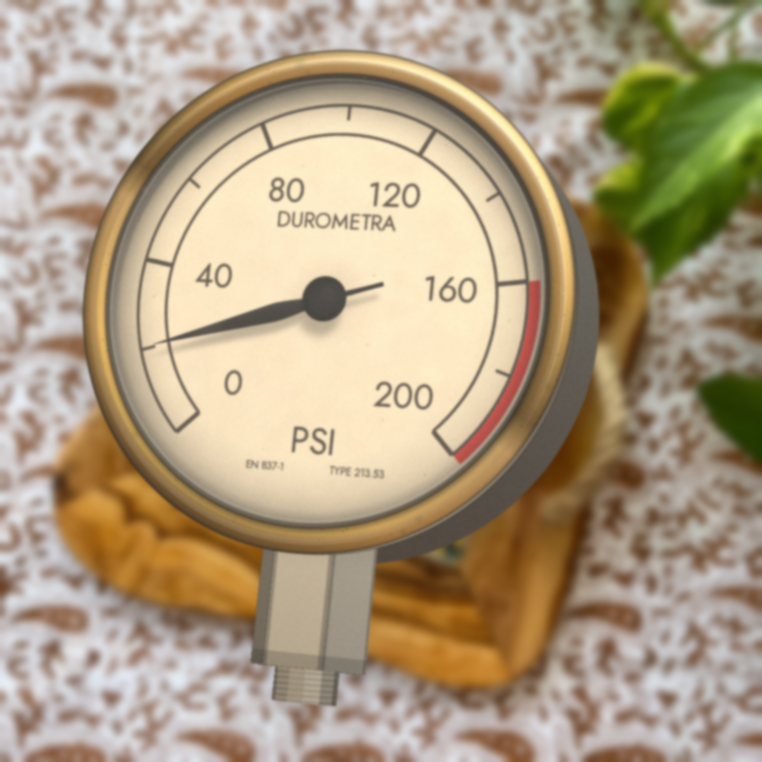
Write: 20 psi
